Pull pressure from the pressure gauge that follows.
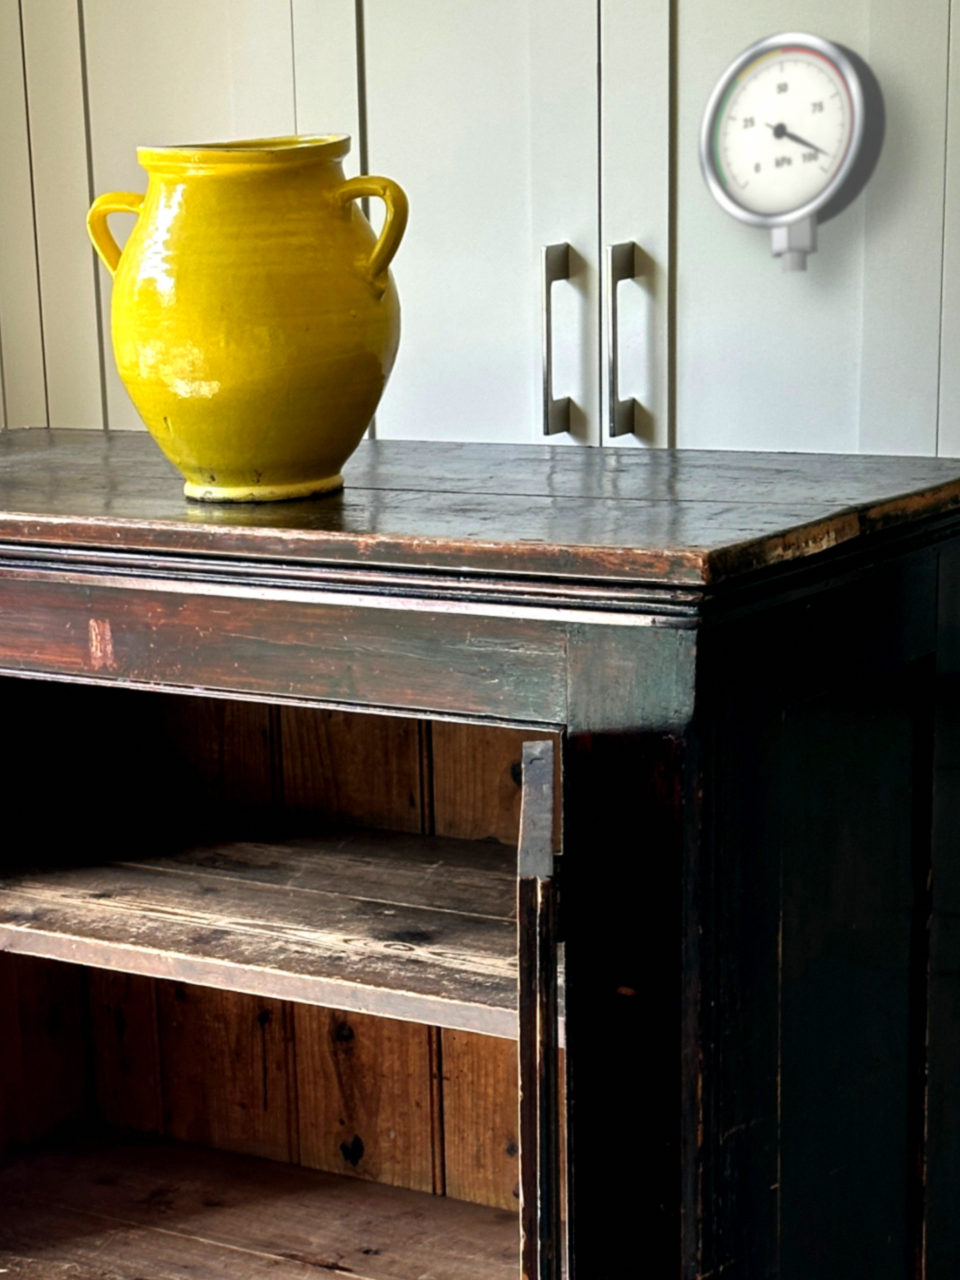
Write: 95 kPa
